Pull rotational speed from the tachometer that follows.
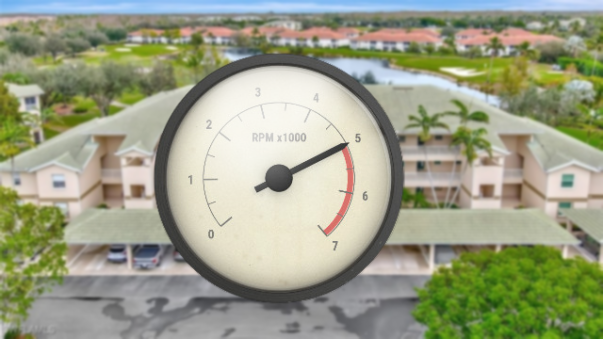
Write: 5000 rpm
